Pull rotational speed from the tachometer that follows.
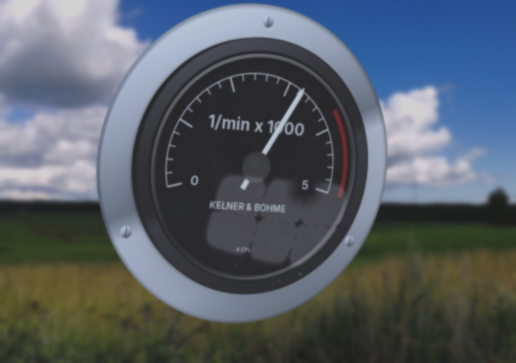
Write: 3200 rpm
